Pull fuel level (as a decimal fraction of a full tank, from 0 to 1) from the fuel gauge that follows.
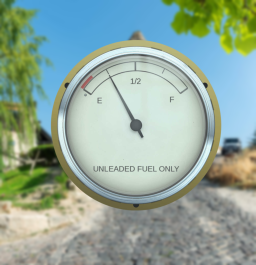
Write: 0.25
